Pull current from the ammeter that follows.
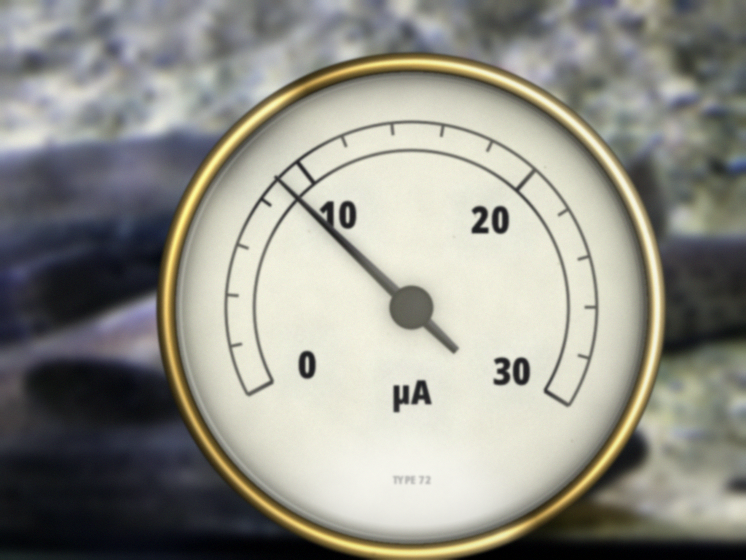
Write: 9 µA
